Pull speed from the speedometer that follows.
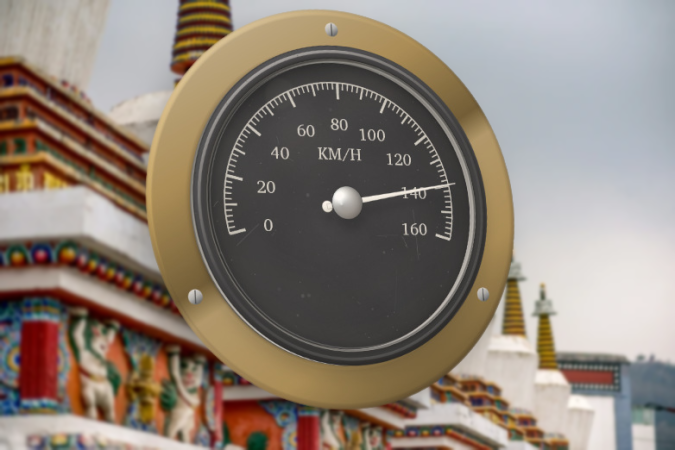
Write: 140 km/h
